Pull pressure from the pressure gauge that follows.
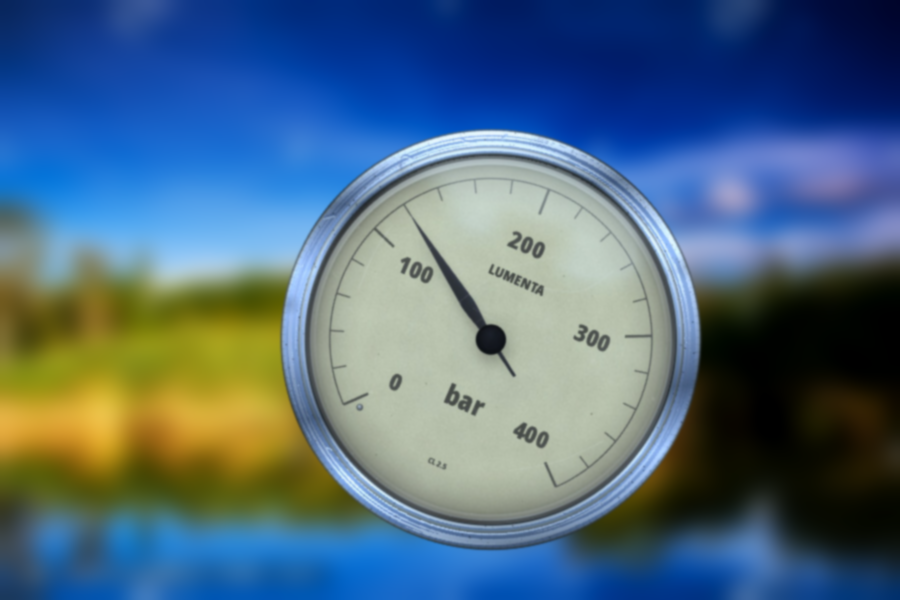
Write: 120 bar
